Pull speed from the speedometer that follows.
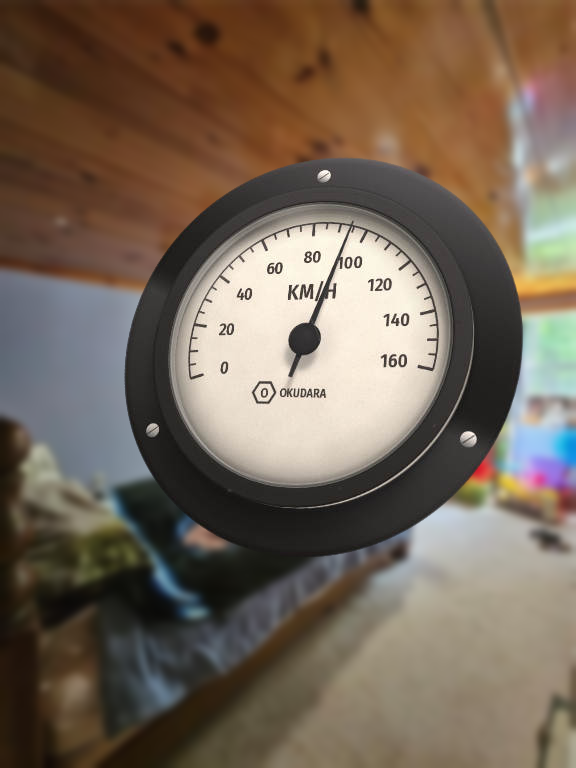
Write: 95 km/h
